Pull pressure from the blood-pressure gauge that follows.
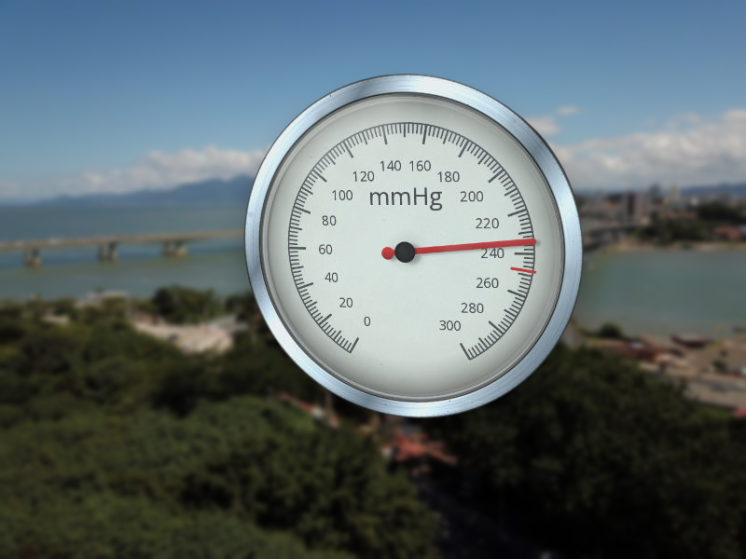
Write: 234 mmHg
